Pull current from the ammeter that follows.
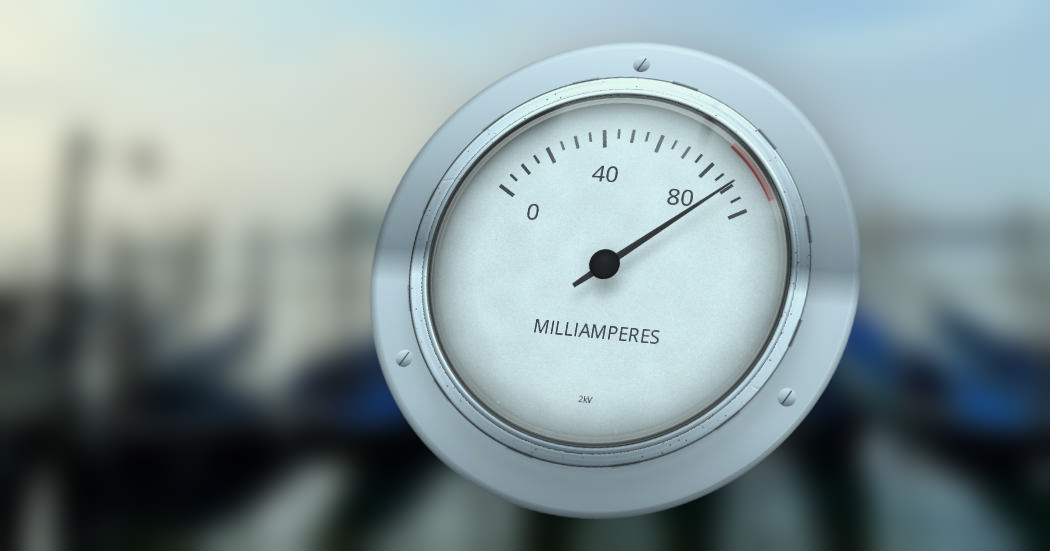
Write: 90 mA
